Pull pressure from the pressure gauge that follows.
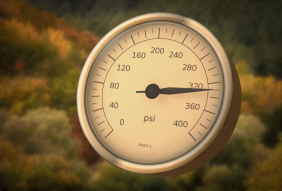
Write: 330 psi
